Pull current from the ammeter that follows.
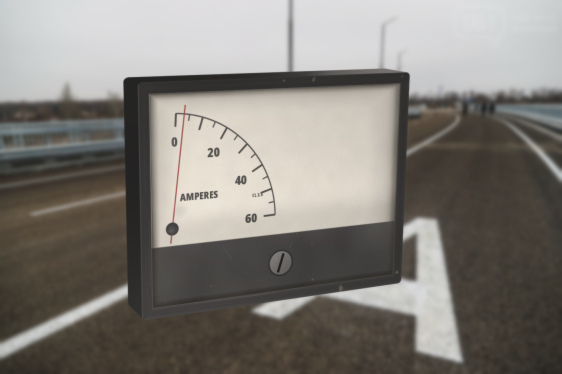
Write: 2.5 A
